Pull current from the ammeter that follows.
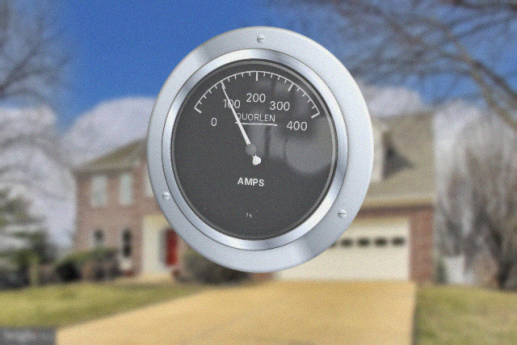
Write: 100 A
